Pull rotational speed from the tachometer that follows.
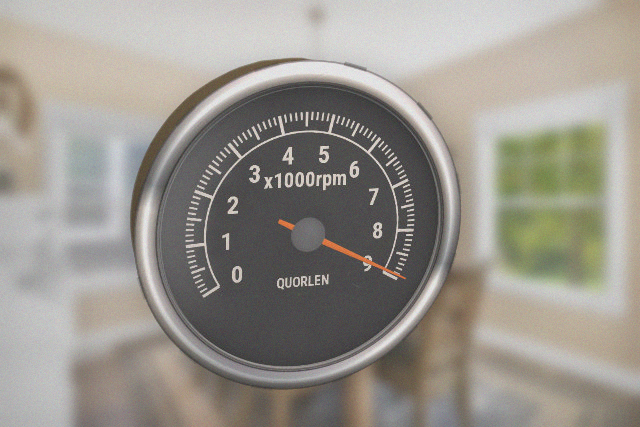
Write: 8900 rpm
